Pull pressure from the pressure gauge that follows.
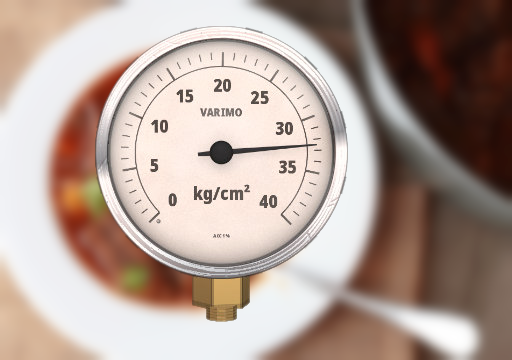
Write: 32.5 kg/cm²
